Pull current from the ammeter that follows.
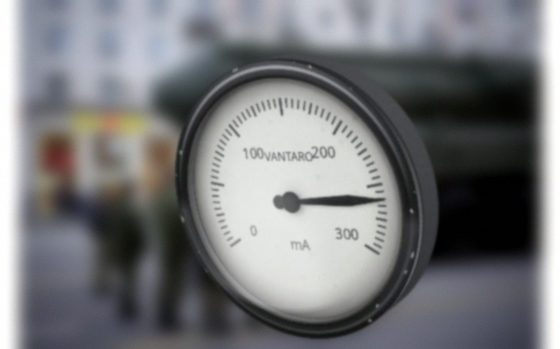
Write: 260 mA
